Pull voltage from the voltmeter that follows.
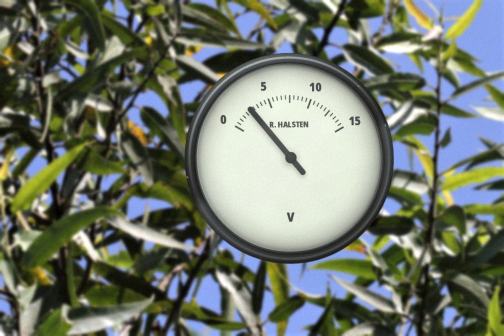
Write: 2.5 V
